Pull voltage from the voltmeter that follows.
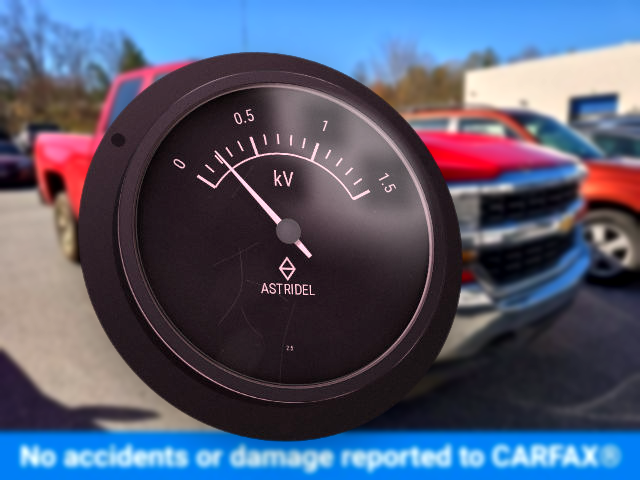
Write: 0.2 kV
